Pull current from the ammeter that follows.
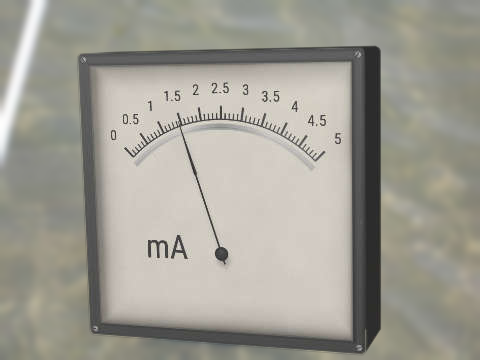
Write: 1.5 mA
